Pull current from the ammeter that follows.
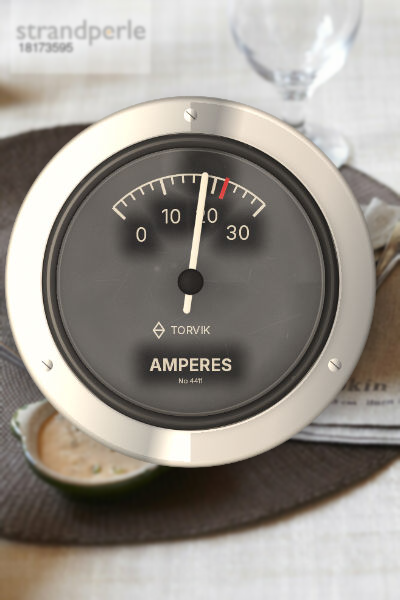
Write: 18 A
